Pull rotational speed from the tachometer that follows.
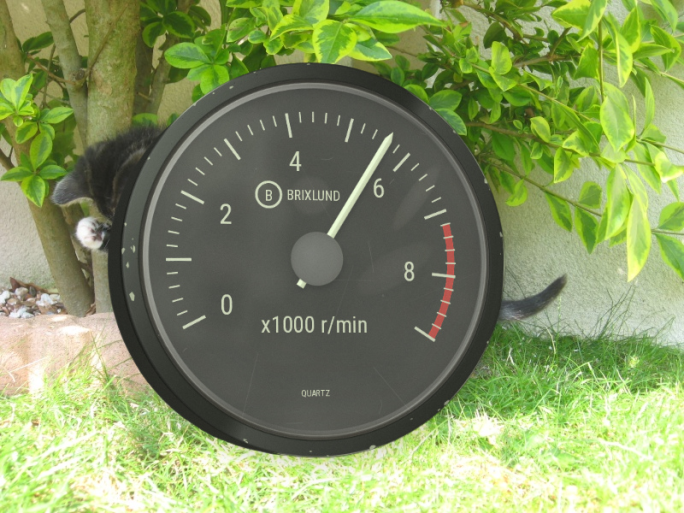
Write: 5600 rpm
